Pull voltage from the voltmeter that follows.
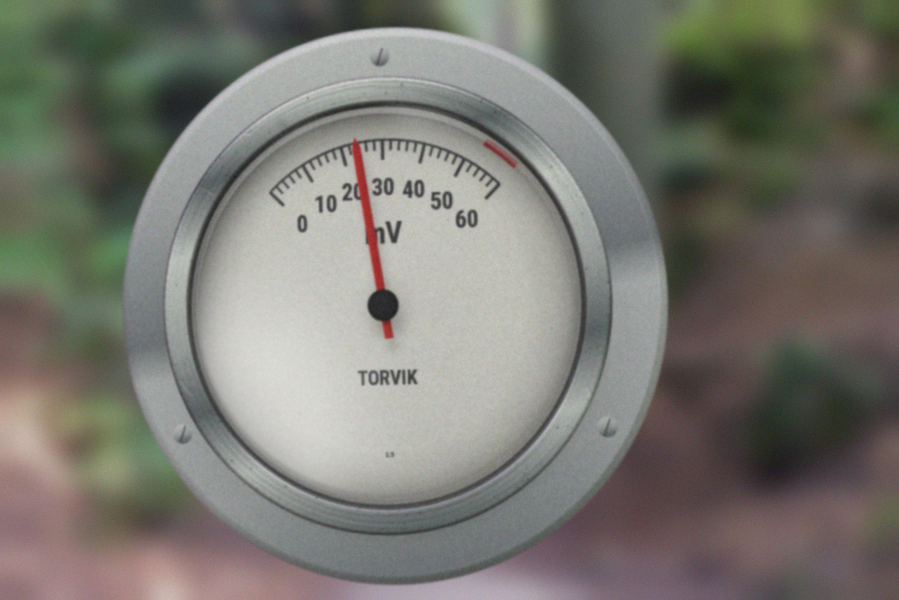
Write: 24 mV
